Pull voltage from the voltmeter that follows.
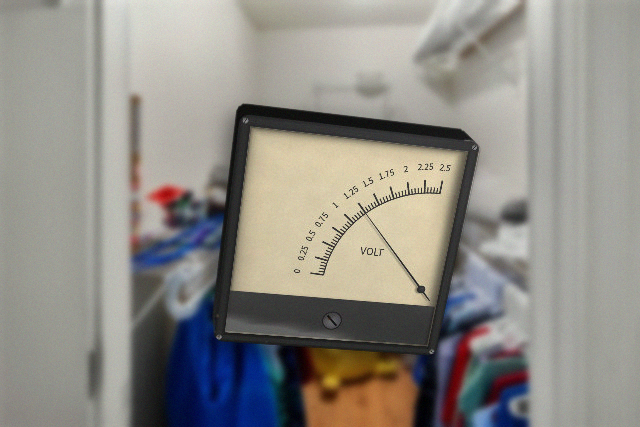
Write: 1.25 V
